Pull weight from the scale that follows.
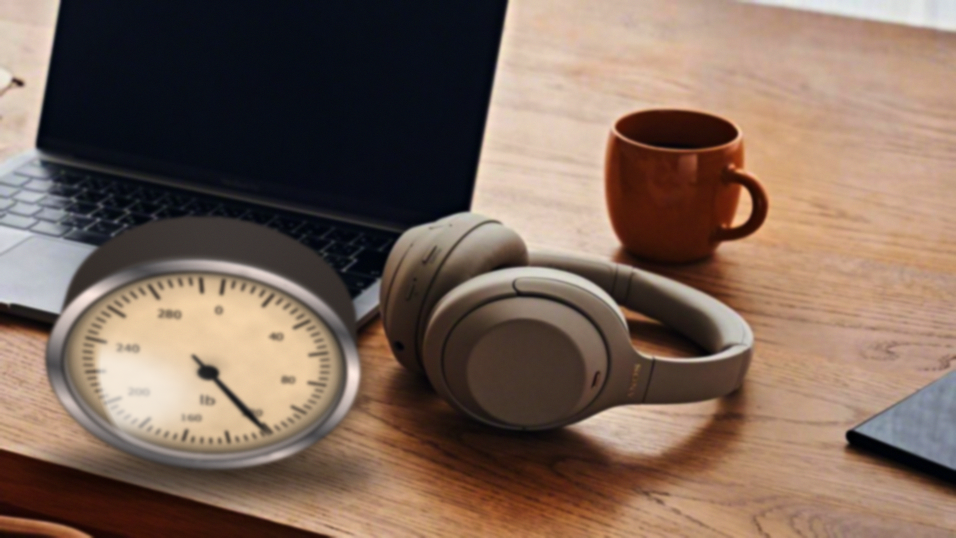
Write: 120 lb
